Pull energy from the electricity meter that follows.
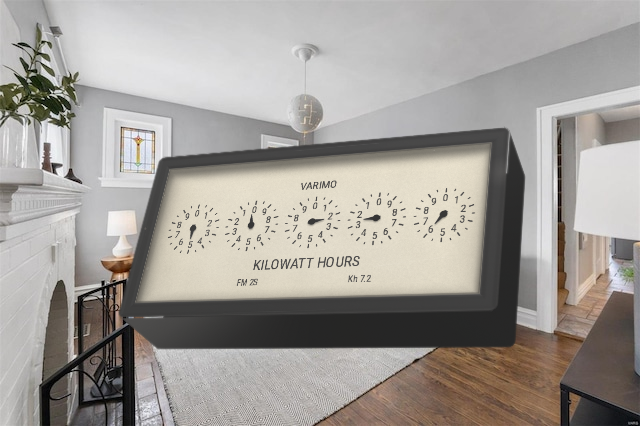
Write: 50226 kWh
